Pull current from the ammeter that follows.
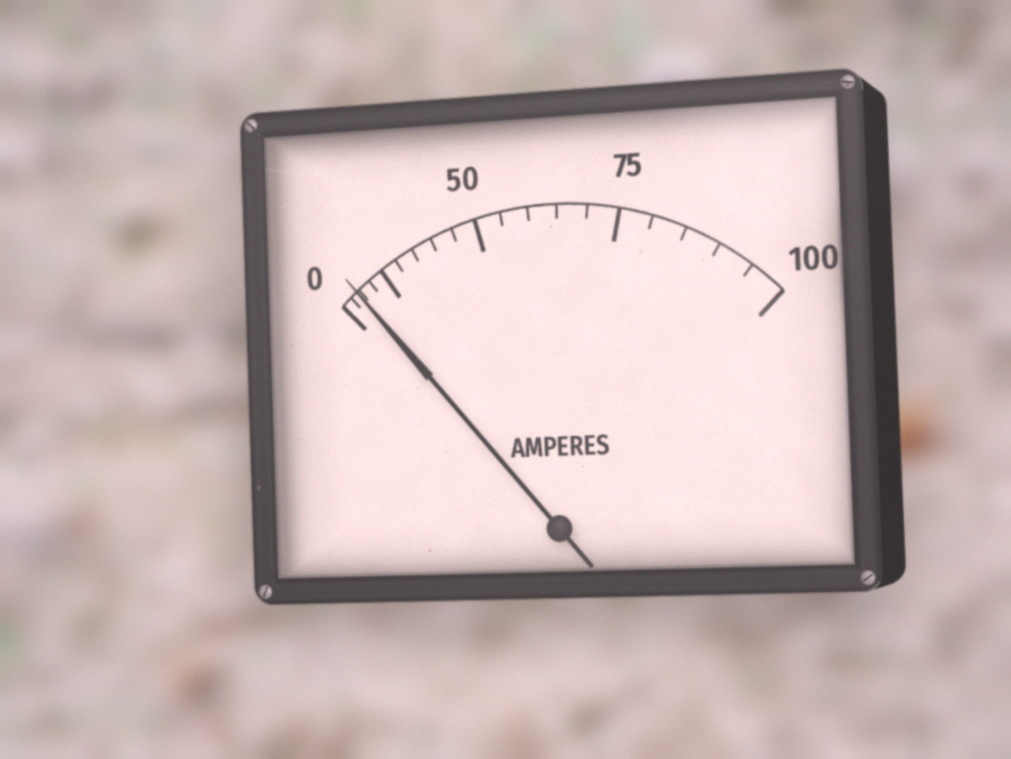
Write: 15 A
